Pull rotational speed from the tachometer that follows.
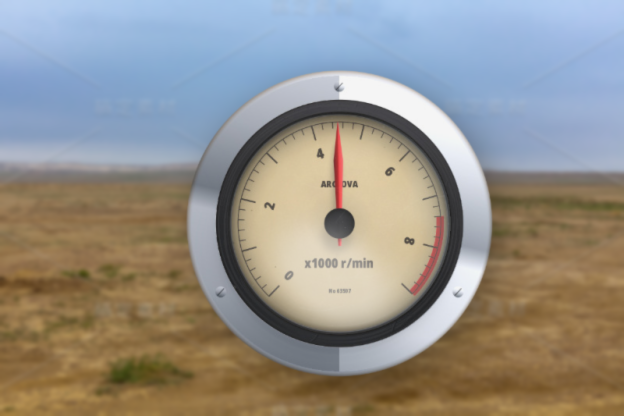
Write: 4500 rpm
